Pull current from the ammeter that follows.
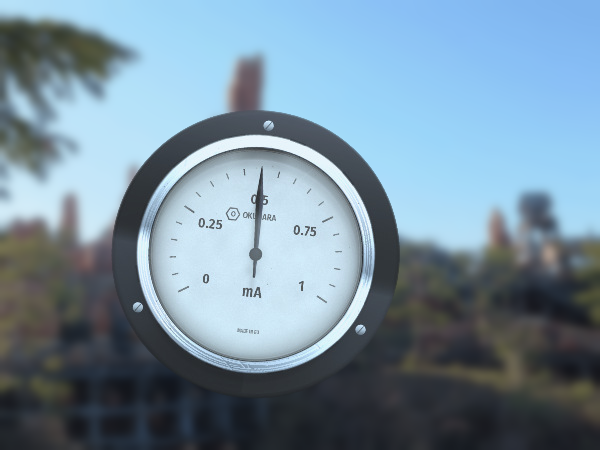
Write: 0.5 mA
